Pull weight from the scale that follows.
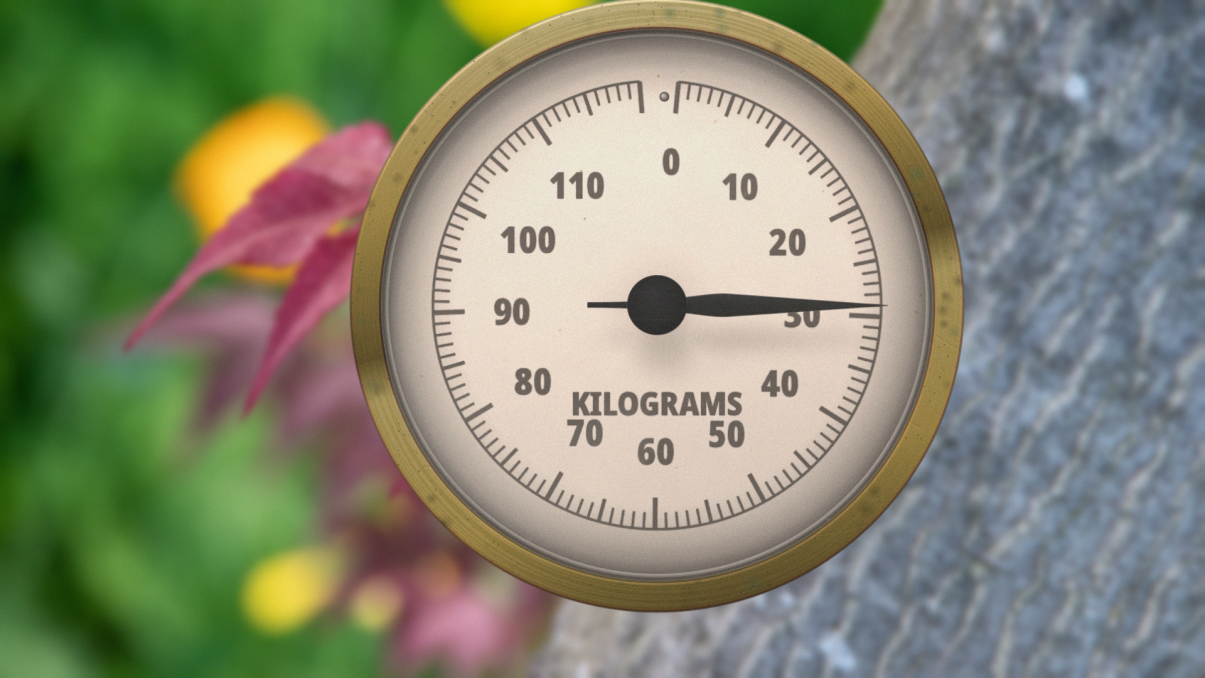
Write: 29 kg
